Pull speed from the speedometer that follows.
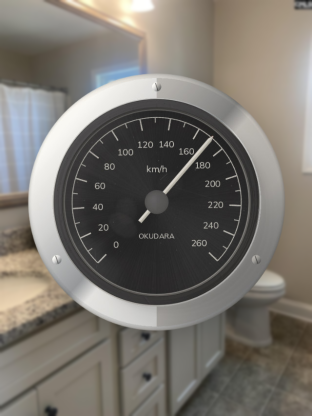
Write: 170 km/h
